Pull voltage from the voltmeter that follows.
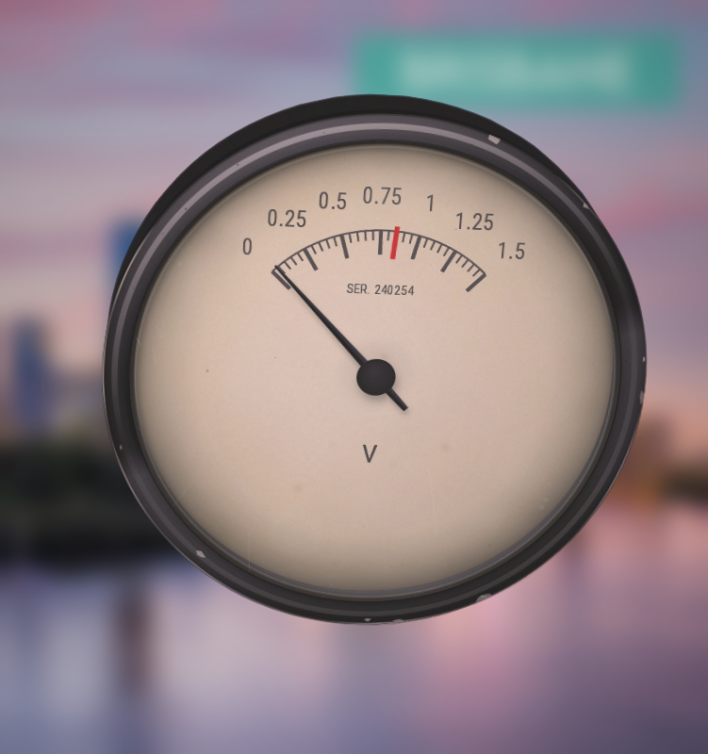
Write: 0.05 V
